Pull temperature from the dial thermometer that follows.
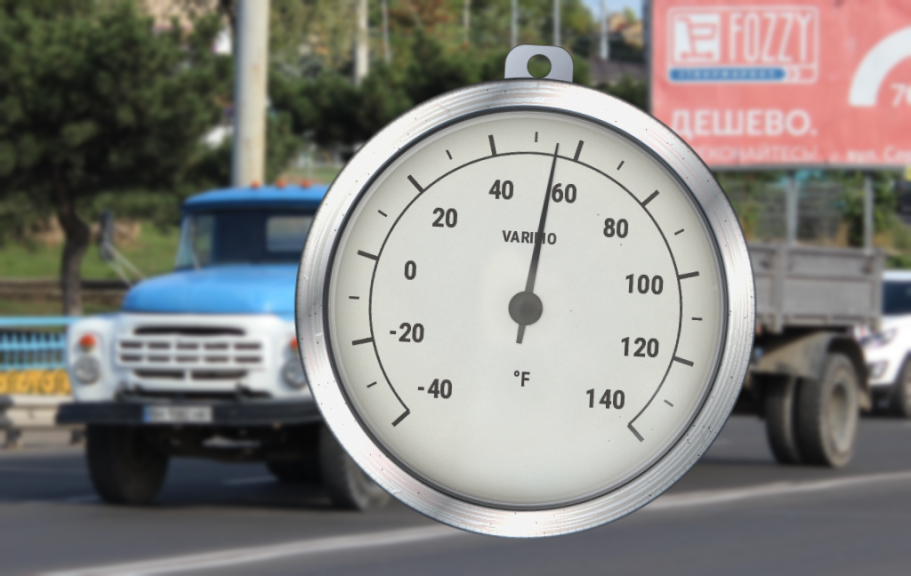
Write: 55 °F
